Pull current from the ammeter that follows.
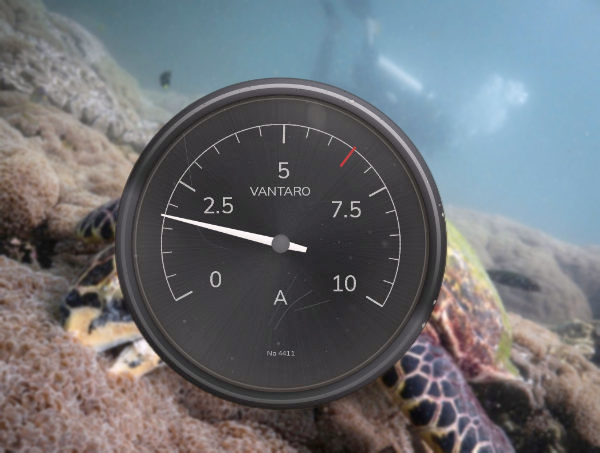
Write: 1.75 A
